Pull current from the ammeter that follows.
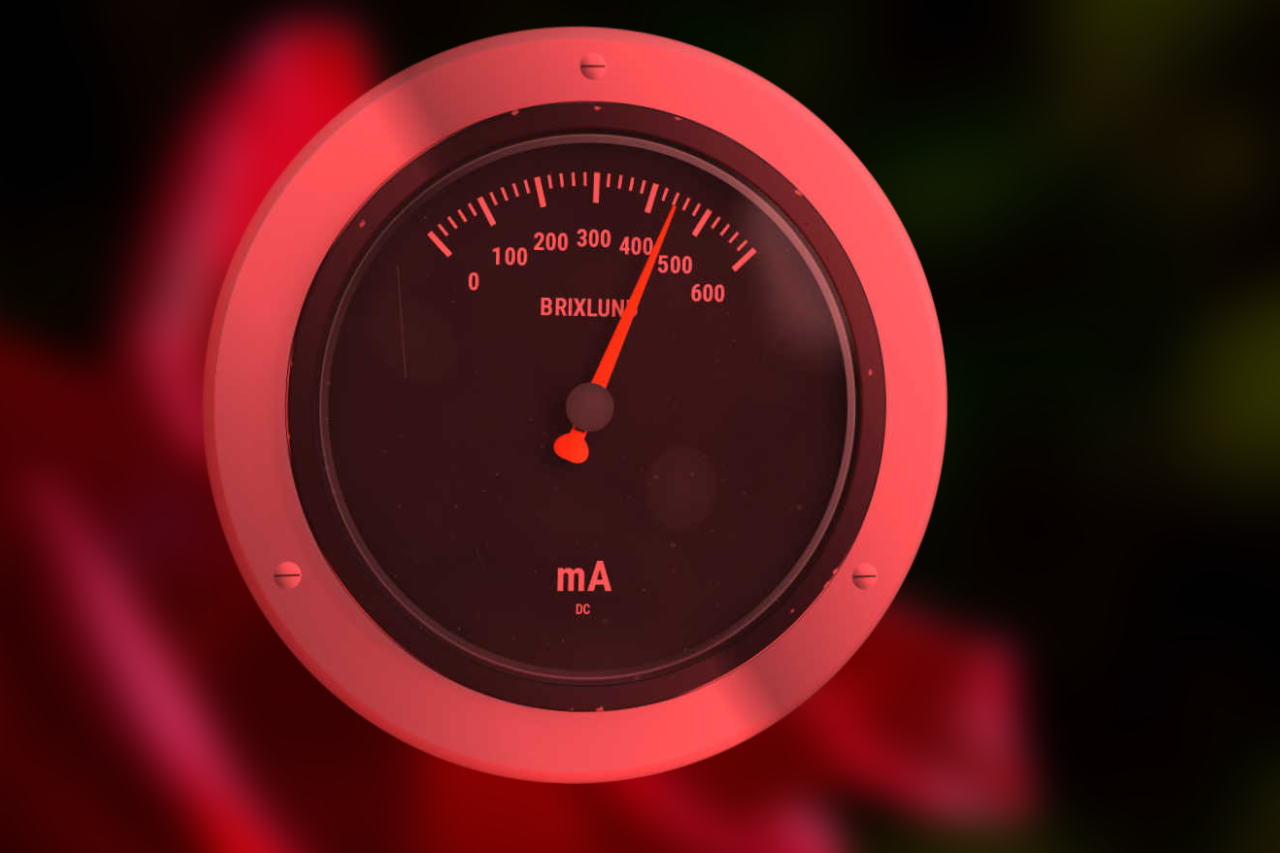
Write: 440 mA
